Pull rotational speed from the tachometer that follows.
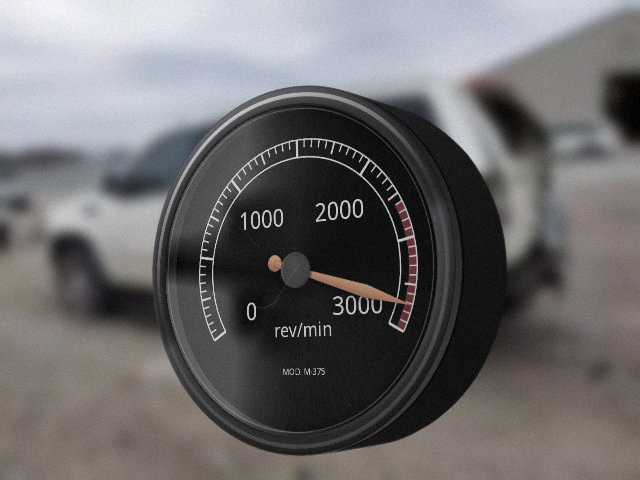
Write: 2850 rpm
